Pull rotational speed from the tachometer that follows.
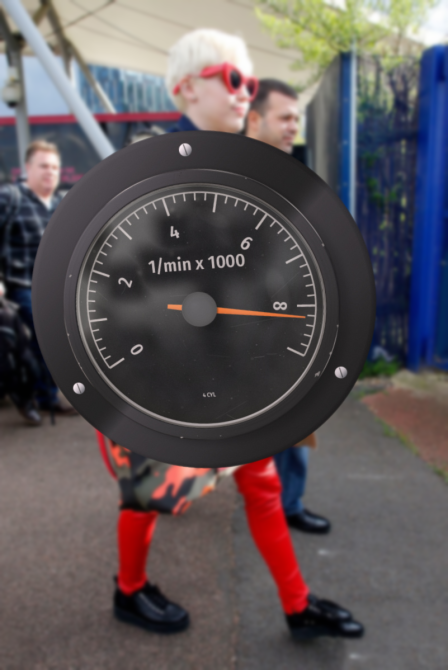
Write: 8200 rpm
